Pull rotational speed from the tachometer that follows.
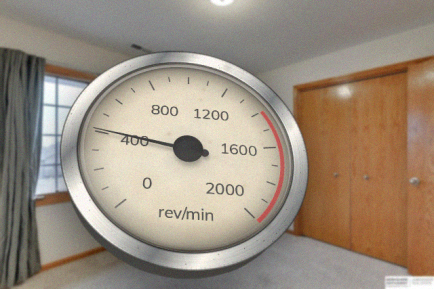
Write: 400 rpm
